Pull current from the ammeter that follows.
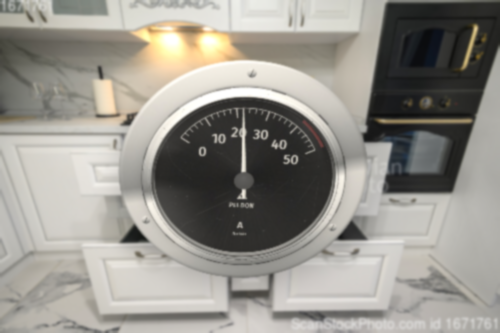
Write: 22 A
